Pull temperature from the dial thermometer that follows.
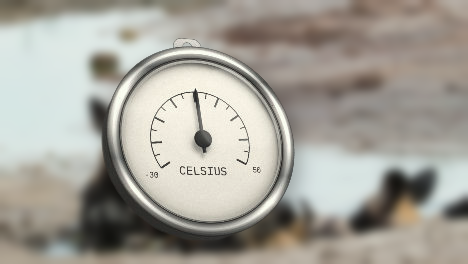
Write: 10 °C
